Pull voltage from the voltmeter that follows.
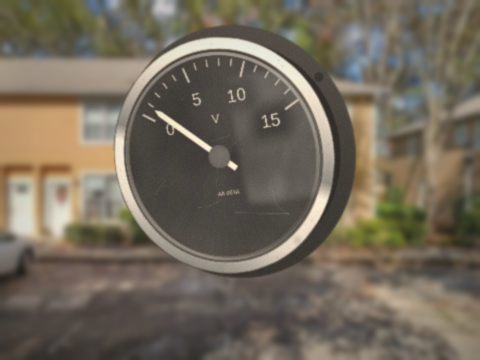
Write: 1 V
